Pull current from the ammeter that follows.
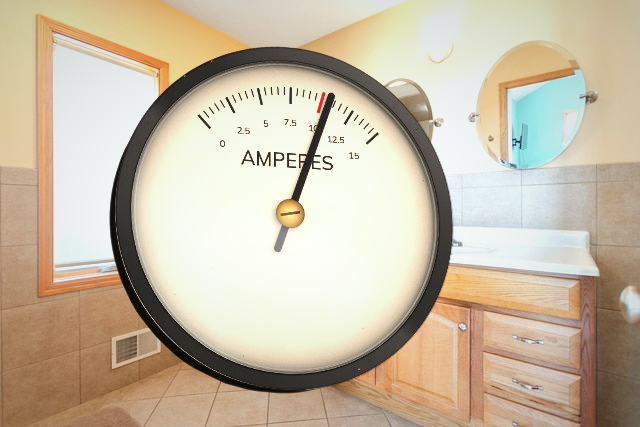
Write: 10.5 A
